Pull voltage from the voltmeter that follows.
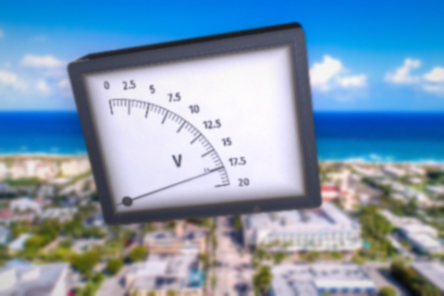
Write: 17.5 V
